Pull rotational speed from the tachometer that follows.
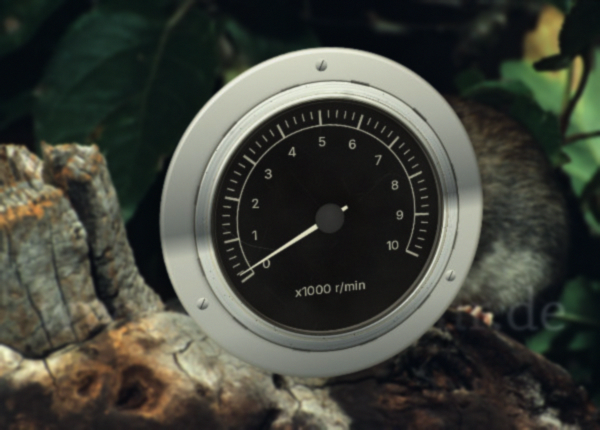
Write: 200 rpm
